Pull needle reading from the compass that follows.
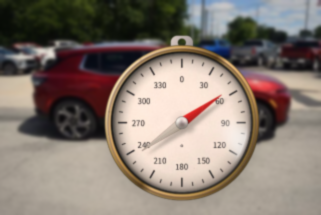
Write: 55 °
